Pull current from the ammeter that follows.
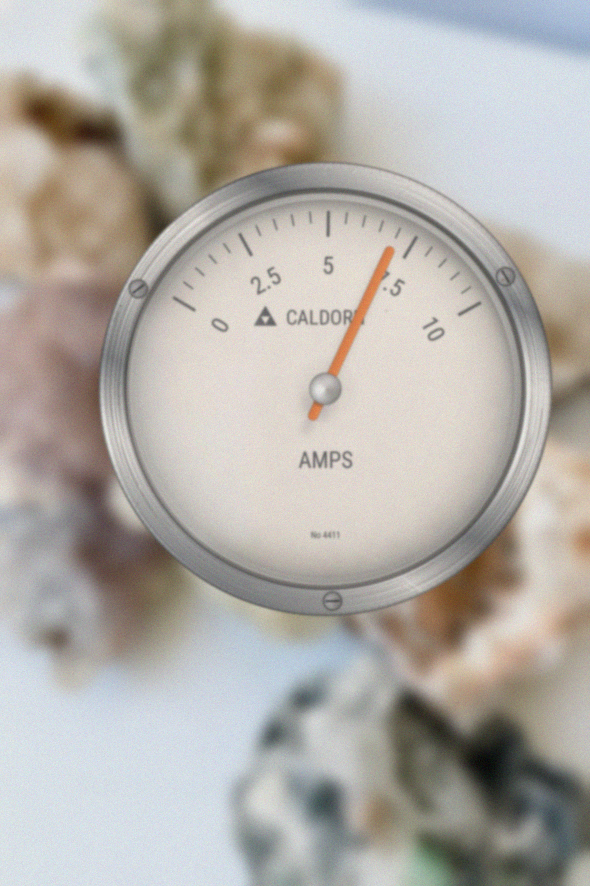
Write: 7 A
